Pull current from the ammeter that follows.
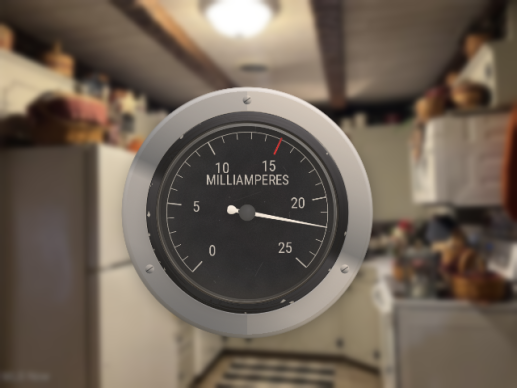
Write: 22 mA
